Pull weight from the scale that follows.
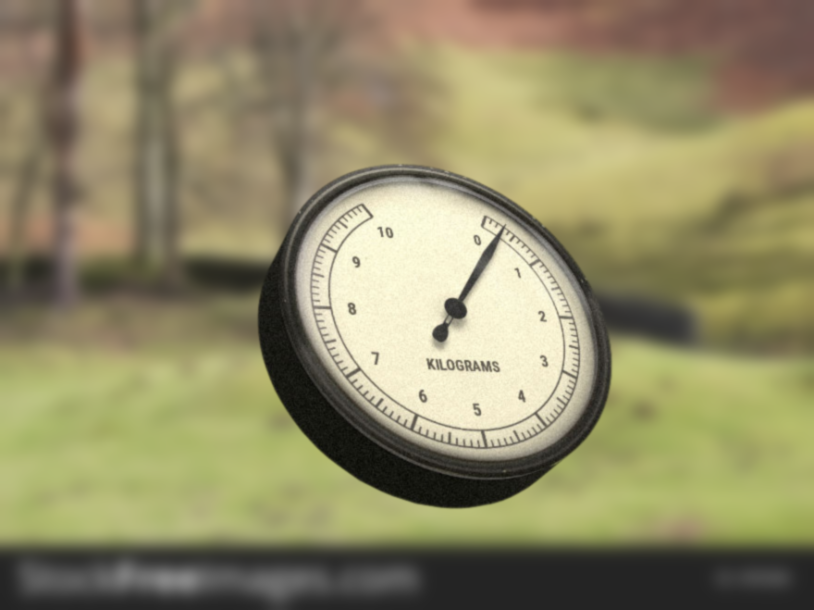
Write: 0.3 kg
